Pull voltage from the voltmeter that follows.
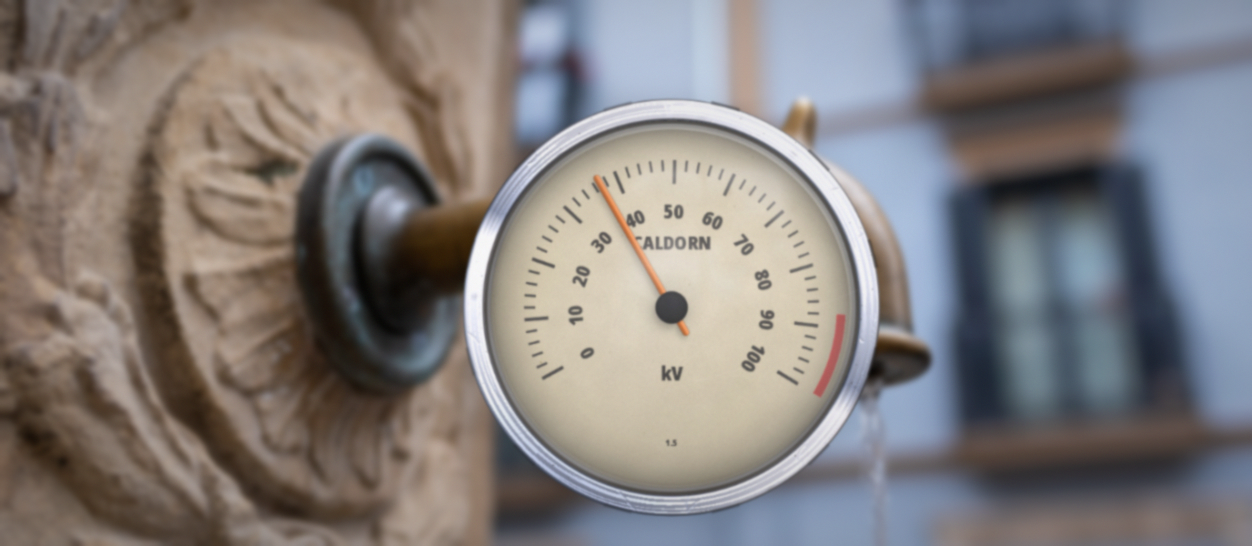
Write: 37 kV
